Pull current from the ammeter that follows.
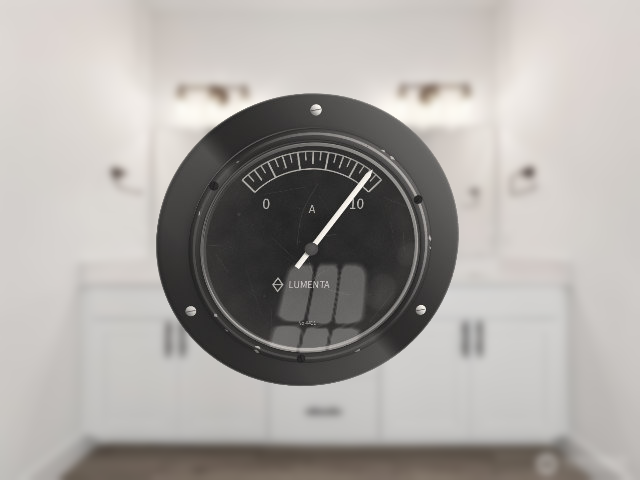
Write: 9 A
